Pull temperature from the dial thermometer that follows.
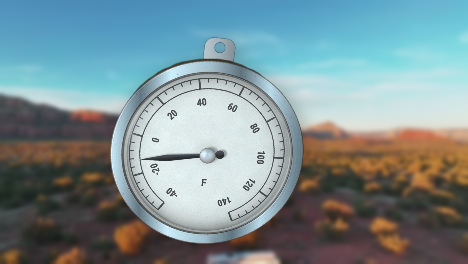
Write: -12 °F
